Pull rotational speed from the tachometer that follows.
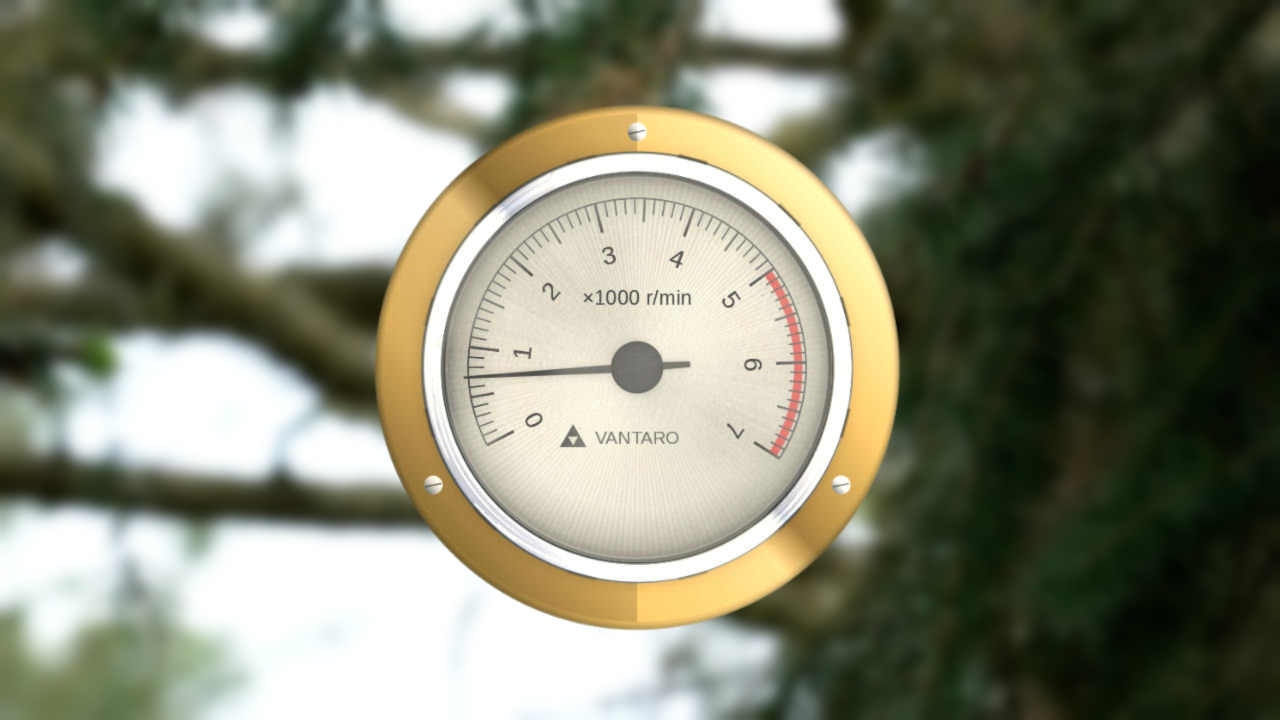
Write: 700 rpm
